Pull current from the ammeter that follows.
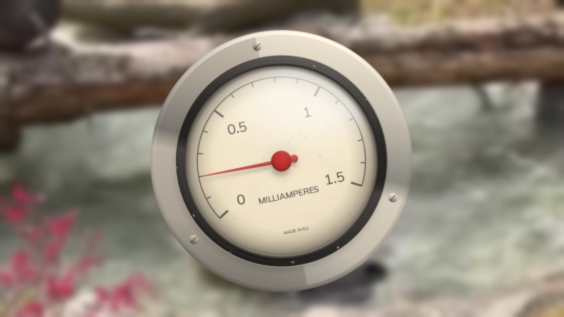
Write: 0.2 mA
